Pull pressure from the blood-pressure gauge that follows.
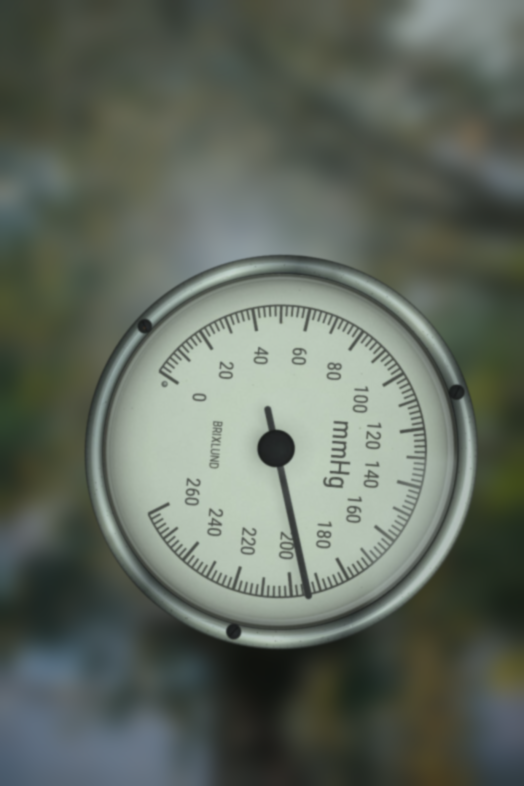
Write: 194 mmHg
